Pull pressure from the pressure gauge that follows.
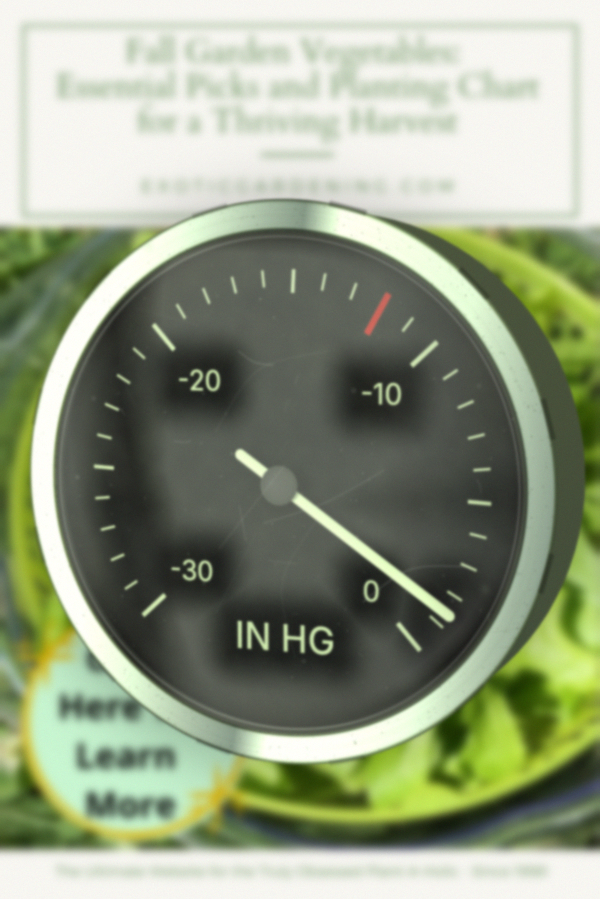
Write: -1.5 inHg
